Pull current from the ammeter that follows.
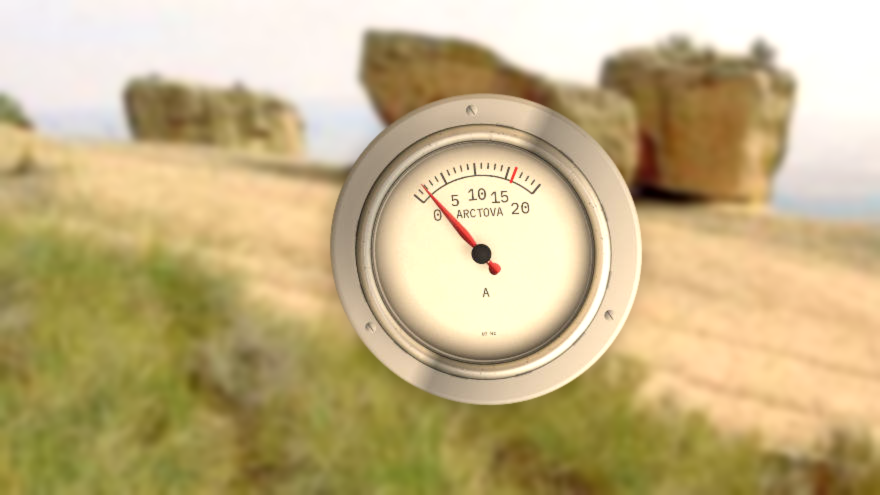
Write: 2 A
